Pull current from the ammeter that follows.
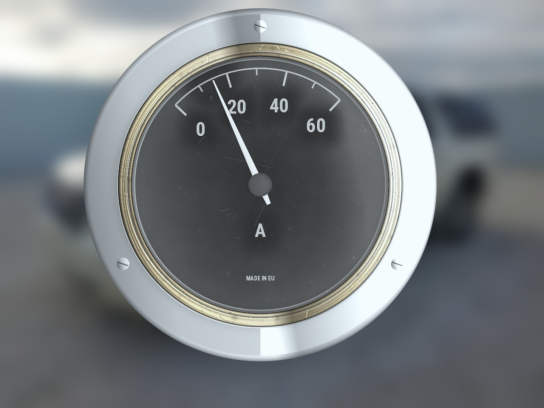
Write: 15 A
